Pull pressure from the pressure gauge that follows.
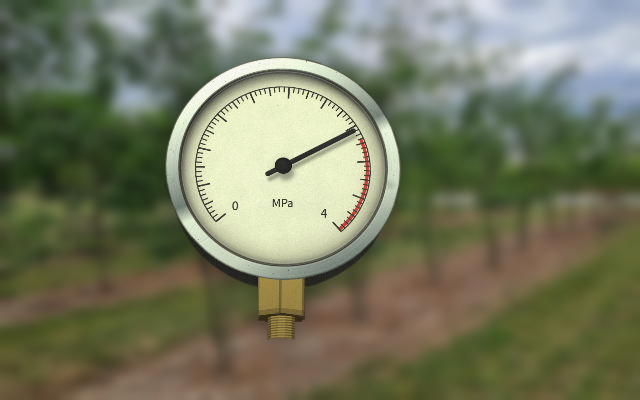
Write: 2.85 MPa
